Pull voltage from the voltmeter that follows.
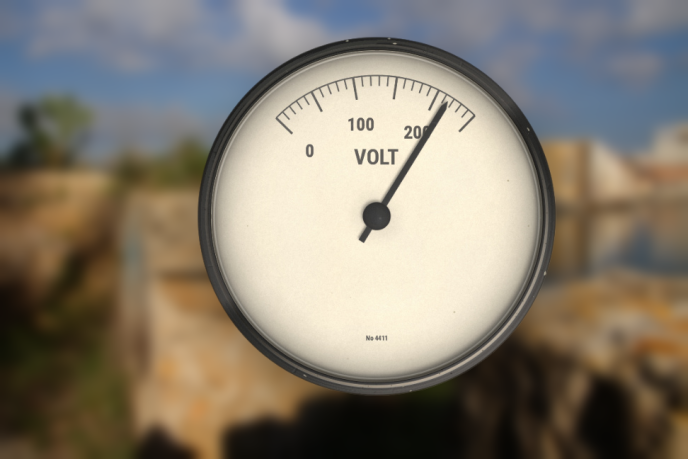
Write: 215 V
